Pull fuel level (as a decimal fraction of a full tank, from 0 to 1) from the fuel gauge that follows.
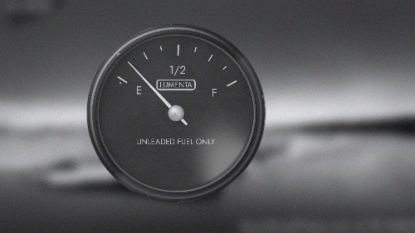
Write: 0.125
